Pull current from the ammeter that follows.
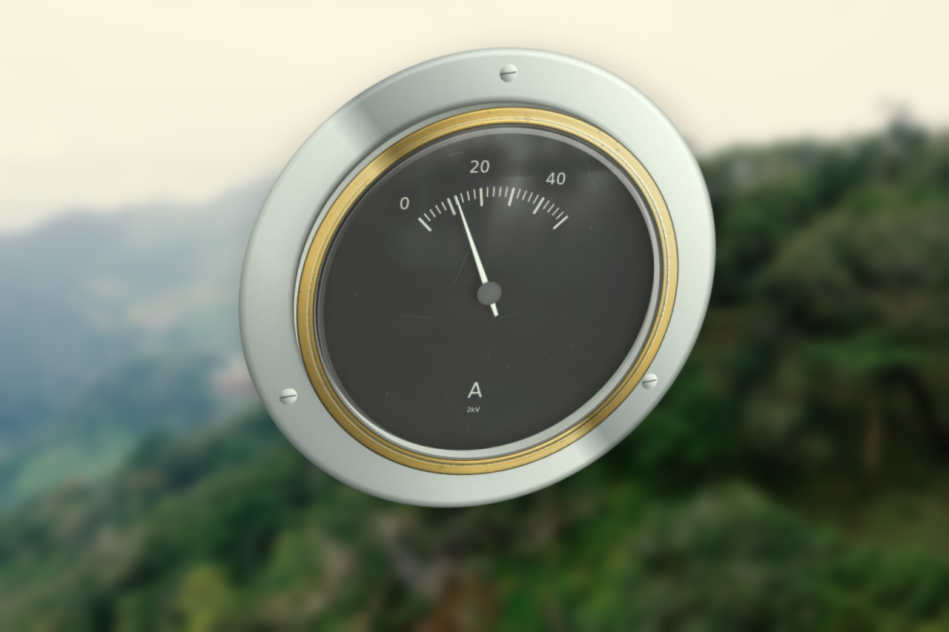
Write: 12 A
